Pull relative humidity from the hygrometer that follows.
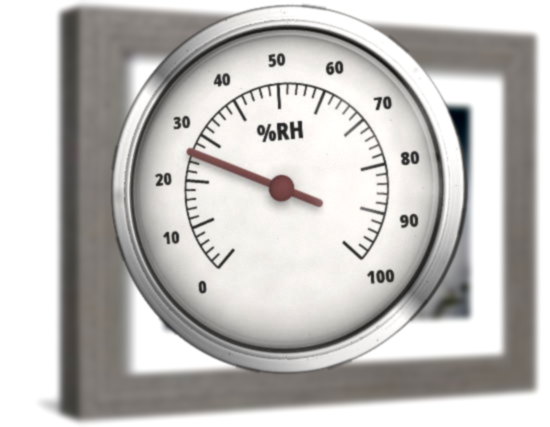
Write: 26 %
